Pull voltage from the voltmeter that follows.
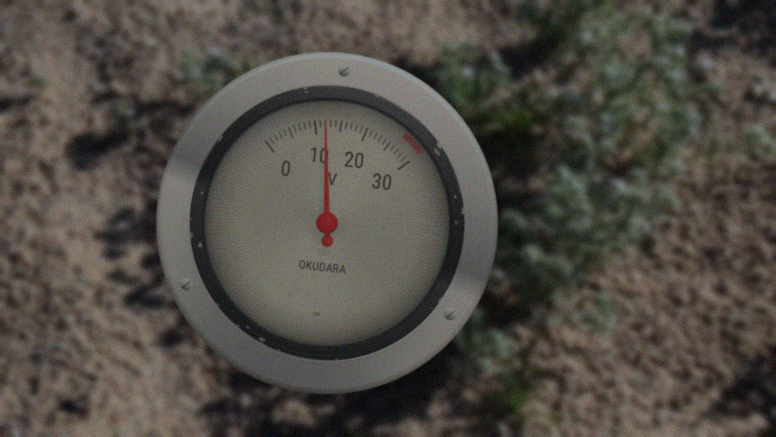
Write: 12 V
